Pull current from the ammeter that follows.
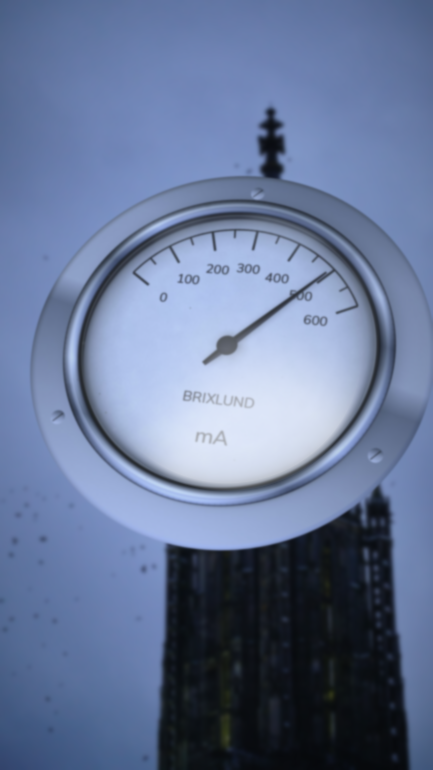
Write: 500 mA
